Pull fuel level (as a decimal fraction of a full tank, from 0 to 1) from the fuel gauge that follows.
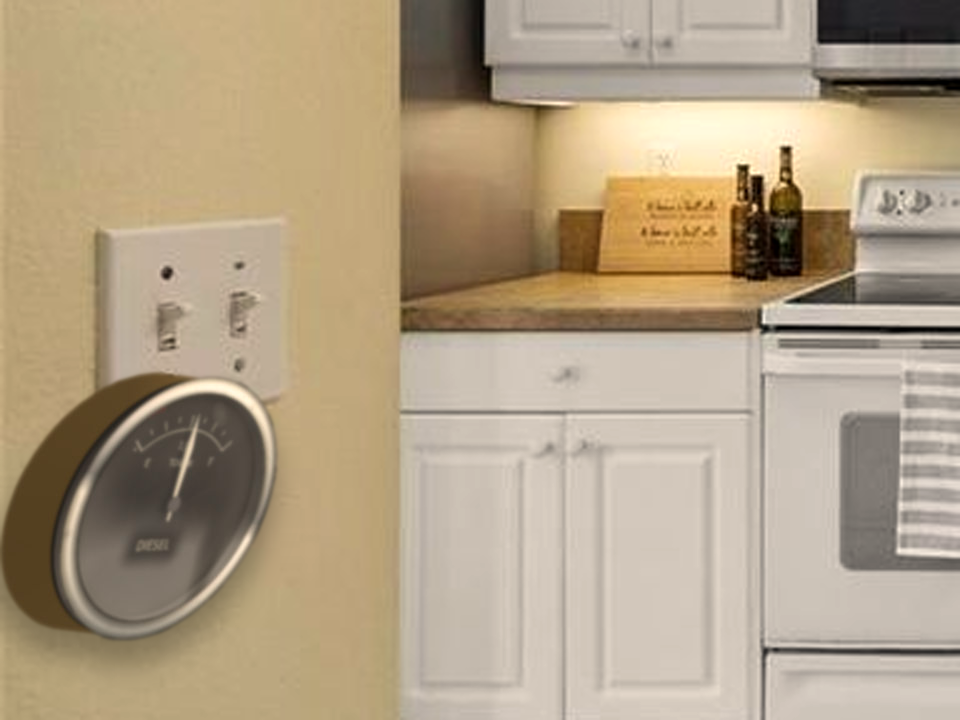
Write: 0.5
